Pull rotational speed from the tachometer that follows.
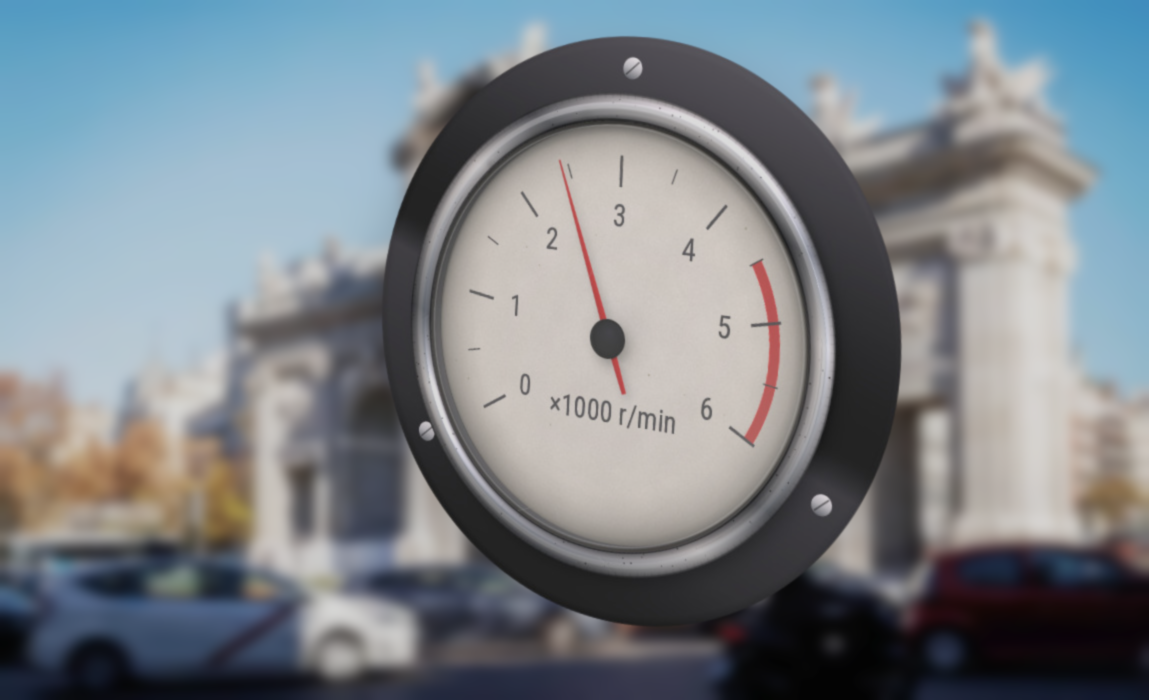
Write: 2500 rpm
